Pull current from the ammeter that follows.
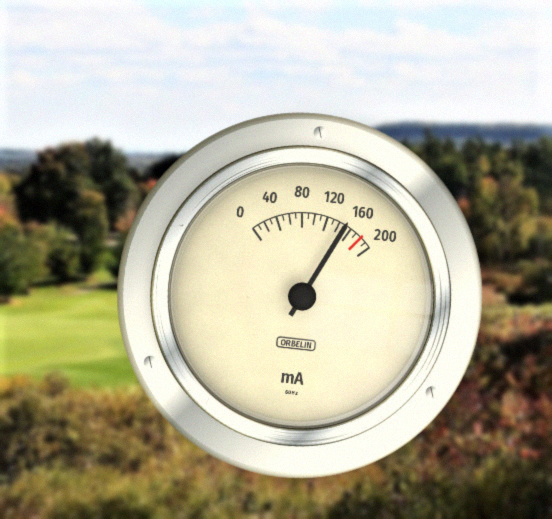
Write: 150 mA
